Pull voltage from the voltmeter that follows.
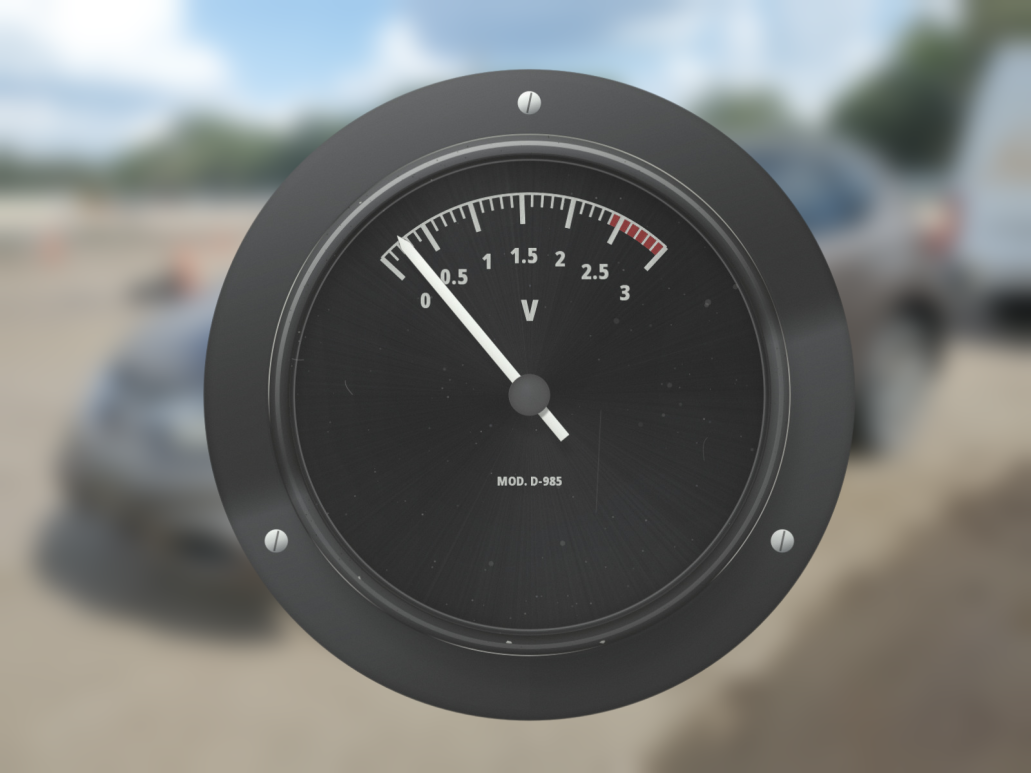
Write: 0.25 V
